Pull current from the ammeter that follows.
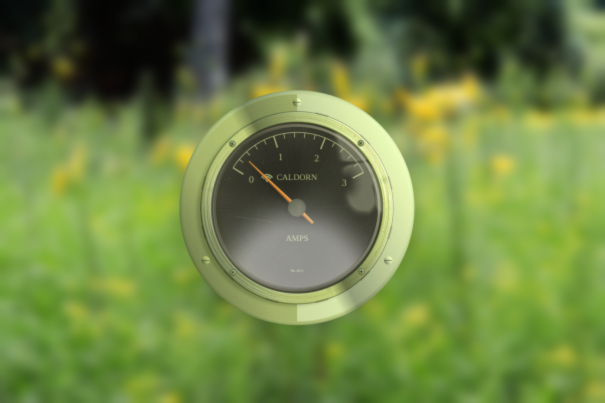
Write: 0.3 A
